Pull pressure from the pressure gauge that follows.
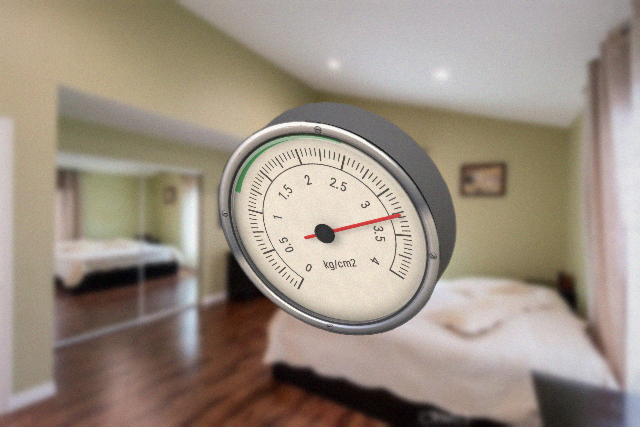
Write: 3.25 kg/cm²
